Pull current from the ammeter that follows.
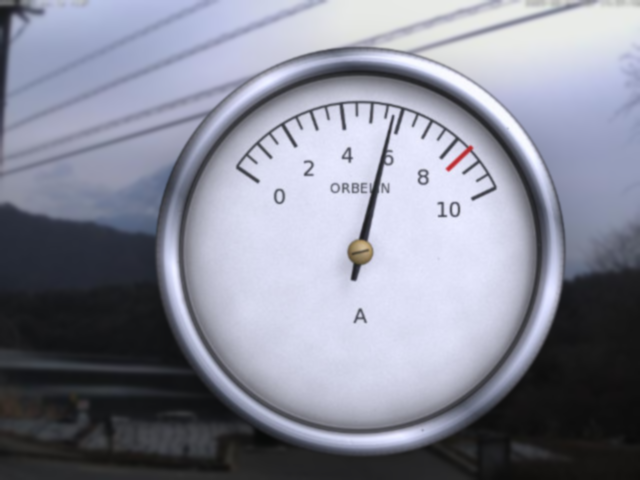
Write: 5.75 A
